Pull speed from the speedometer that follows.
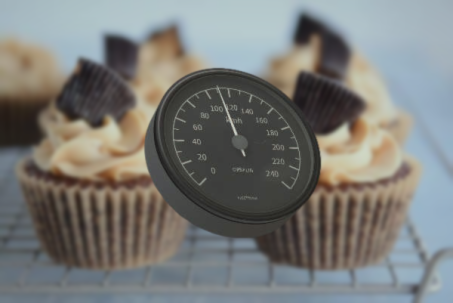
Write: 110 km/h
